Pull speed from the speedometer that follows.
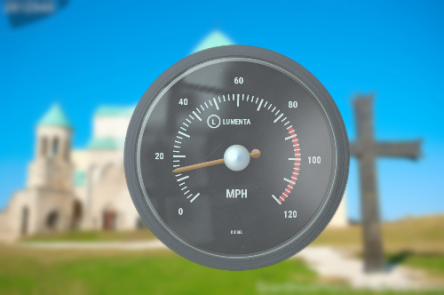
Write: 14 mph
